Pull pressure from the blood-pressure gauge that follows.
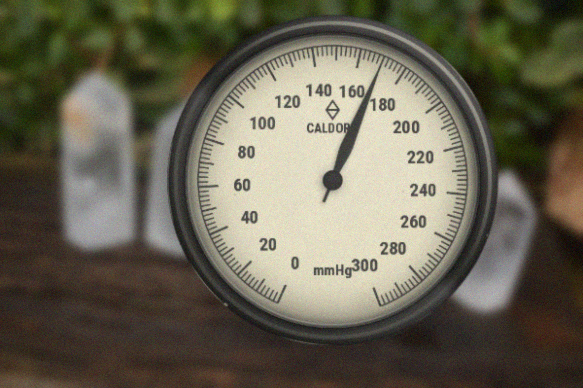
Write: 170 mmHg
